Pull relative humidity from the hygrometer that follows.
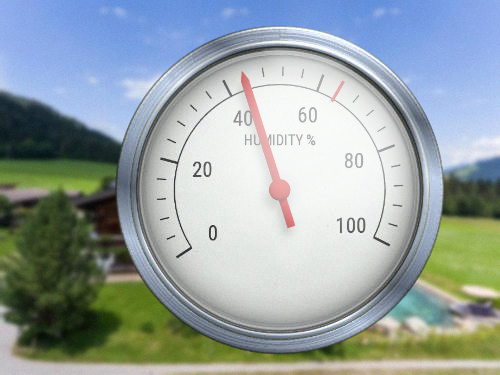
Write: 44 %
